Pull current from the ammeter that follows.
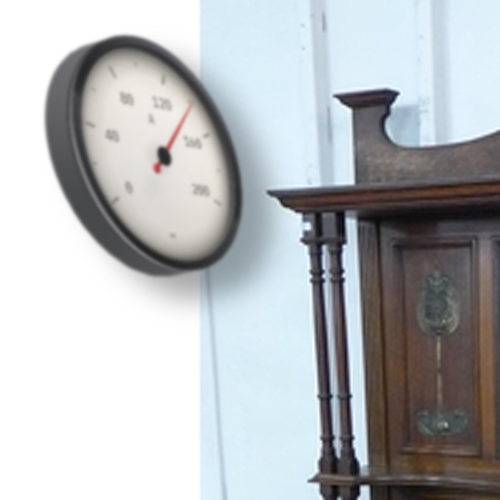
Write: 140 A
